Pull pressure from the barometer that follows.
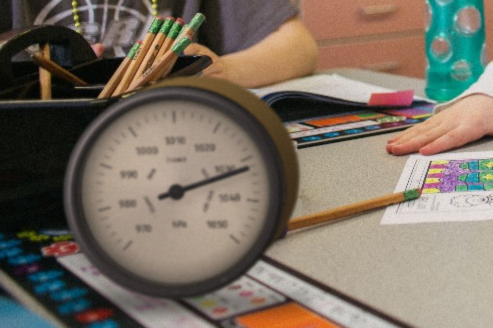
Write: 1032 hPa
